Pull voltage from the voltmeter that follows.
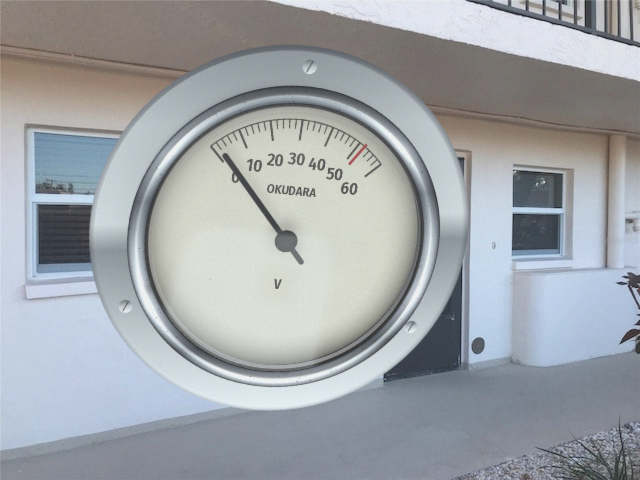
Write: 2 V
